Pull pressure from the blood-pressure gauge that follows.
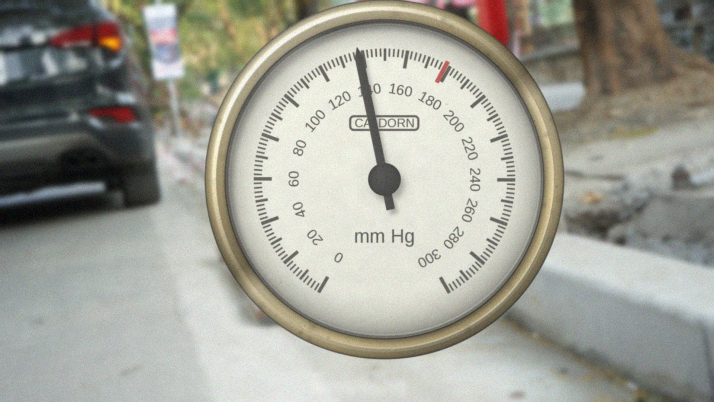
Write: 138 mmHg
